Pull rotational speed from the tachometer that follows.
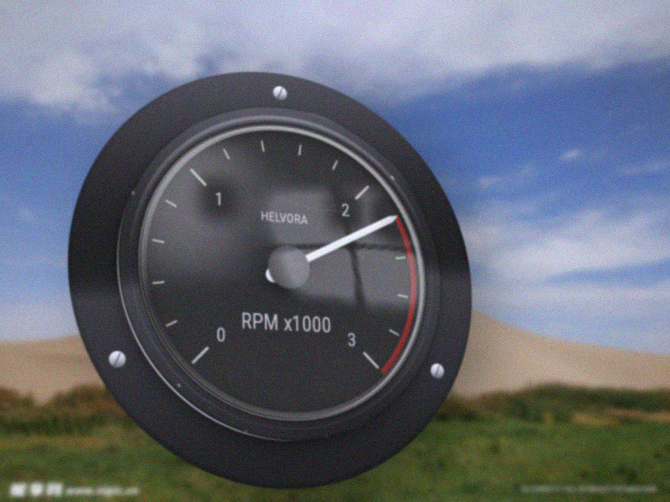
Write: 2200 rpm
